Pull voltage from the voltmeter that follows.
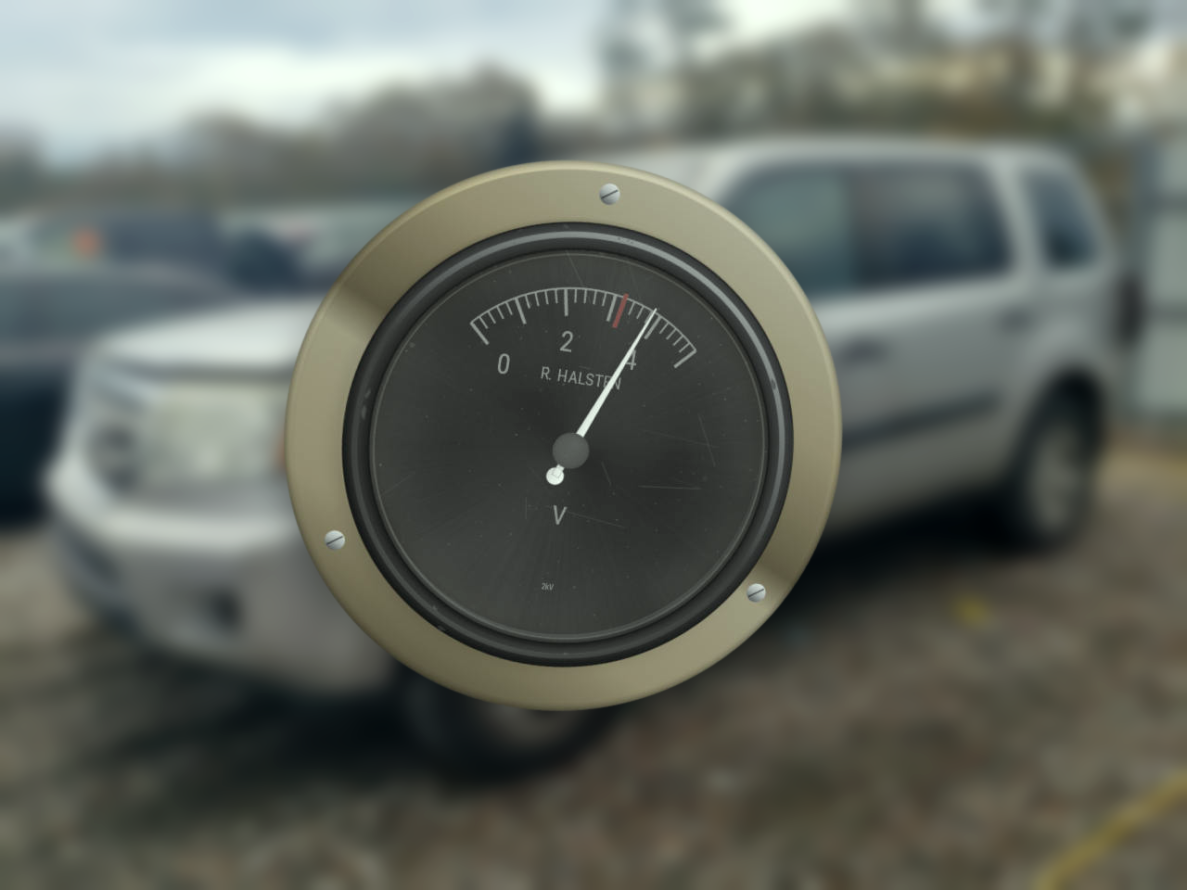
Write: 3.8 V
